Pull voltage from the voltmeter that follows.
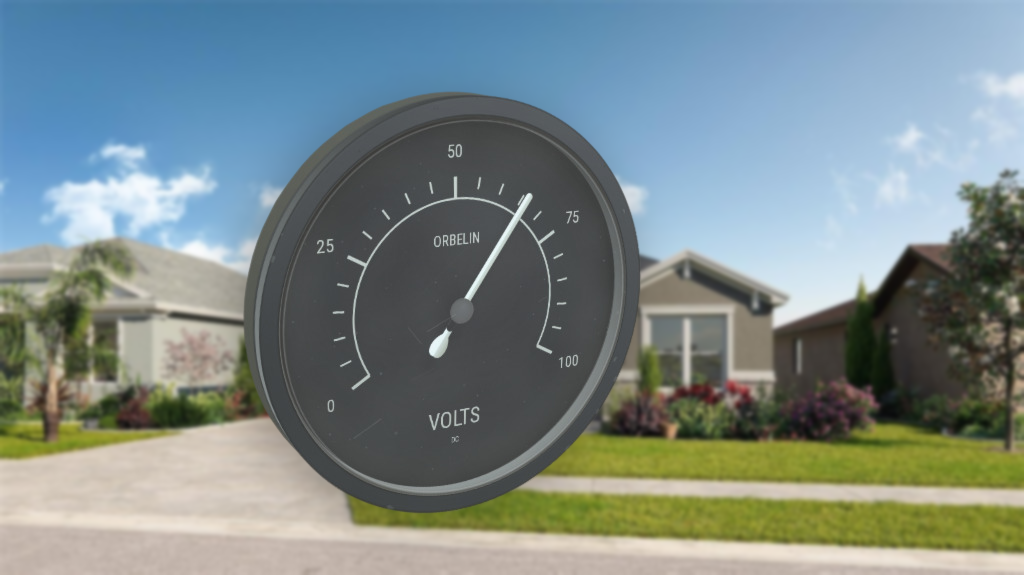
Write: 65 V
